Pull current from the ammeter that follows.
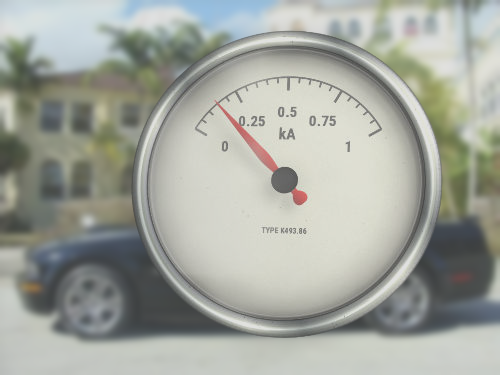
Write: 0.15 kA
